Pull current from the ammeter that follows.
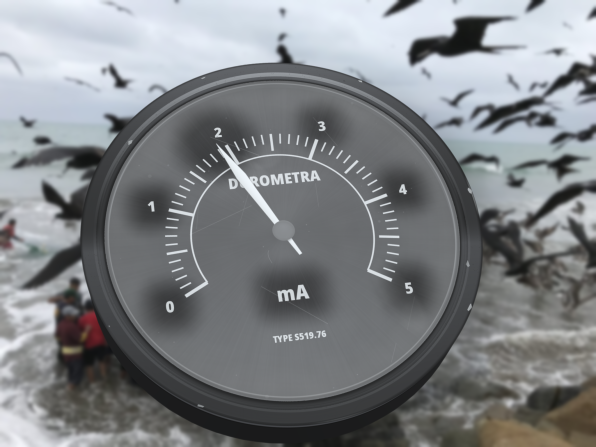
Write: 1.9 mA
